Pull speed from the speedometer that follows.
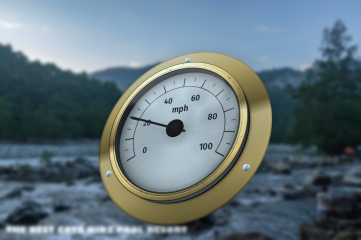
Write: 20 mph
